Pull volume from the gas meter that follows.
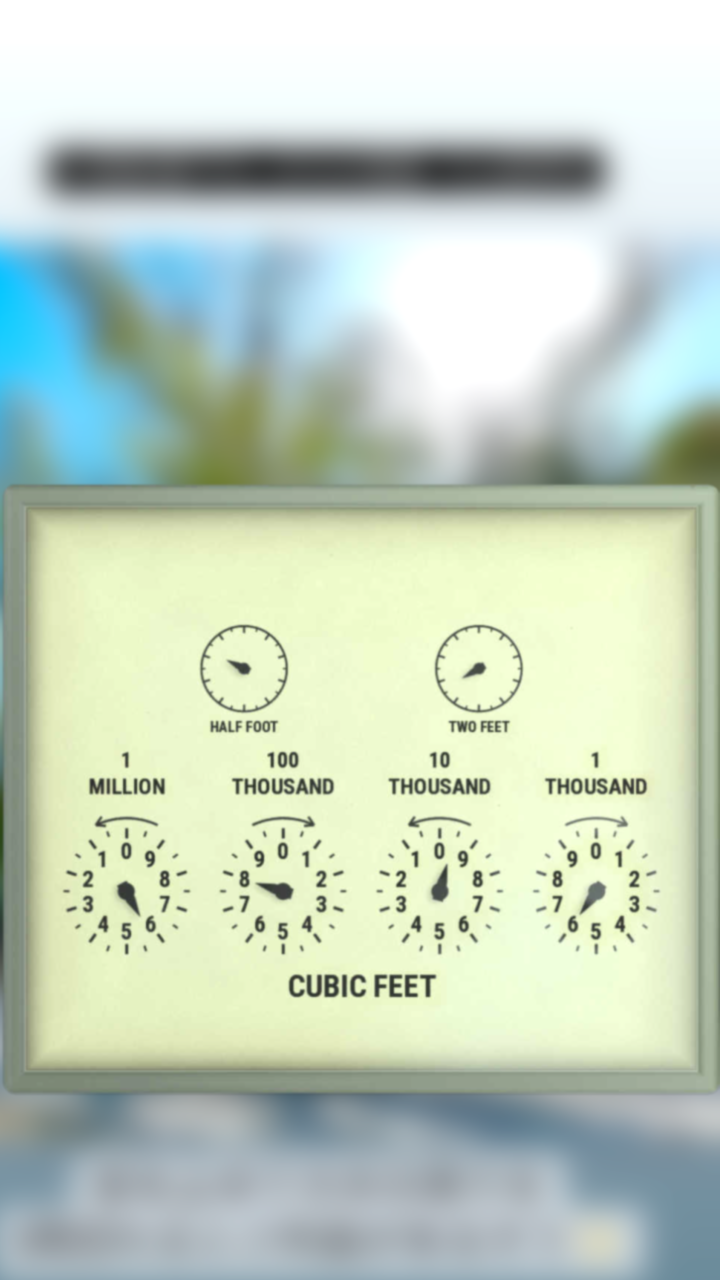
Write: 579600 ft³
